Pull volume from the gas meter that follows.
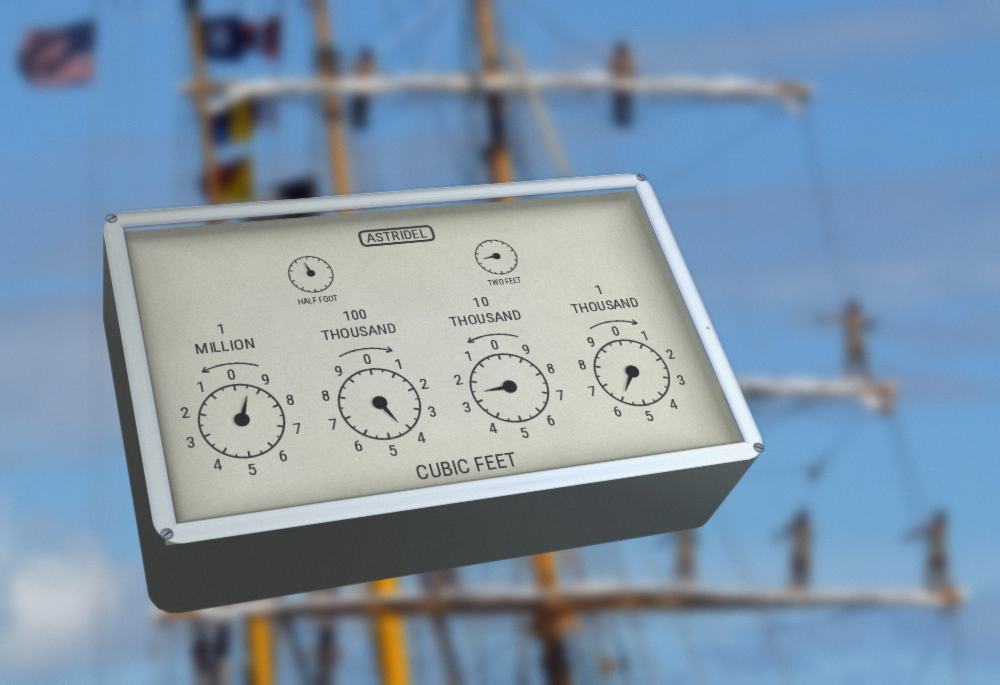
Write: 942600 ft³
